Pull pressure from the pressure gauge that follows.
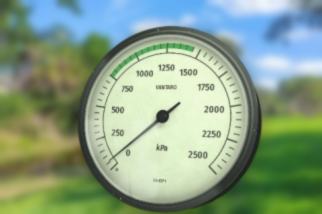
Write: 50 kPa
